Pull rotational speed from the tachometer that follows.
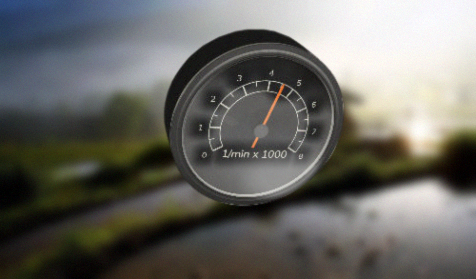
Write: 4500 rpm
